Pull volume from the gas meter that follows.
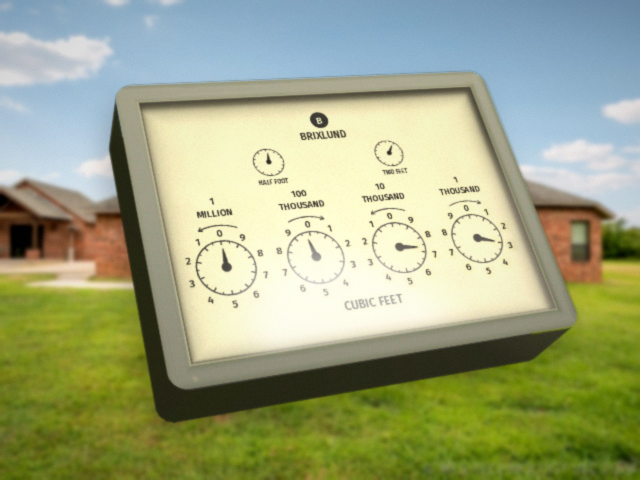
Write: 997300 ft³
